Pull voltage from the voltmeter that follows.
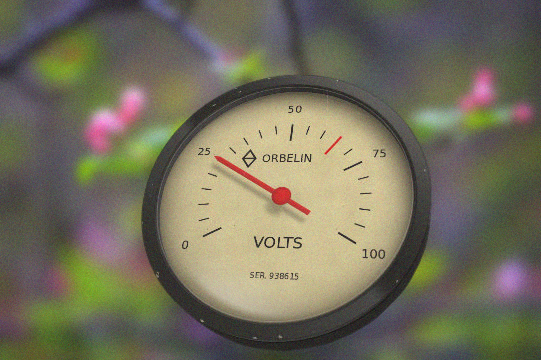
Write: 25 V
